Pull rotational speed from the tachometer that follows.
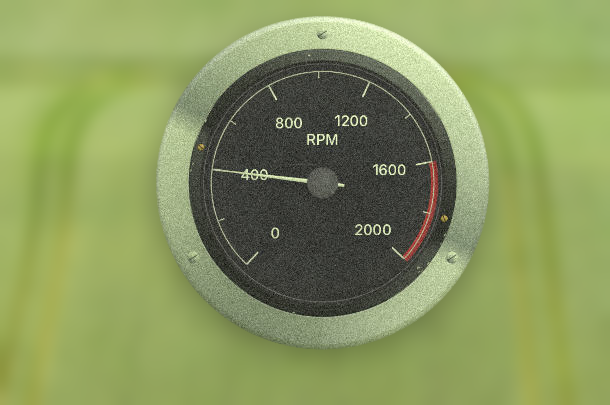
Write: 400 rpm
